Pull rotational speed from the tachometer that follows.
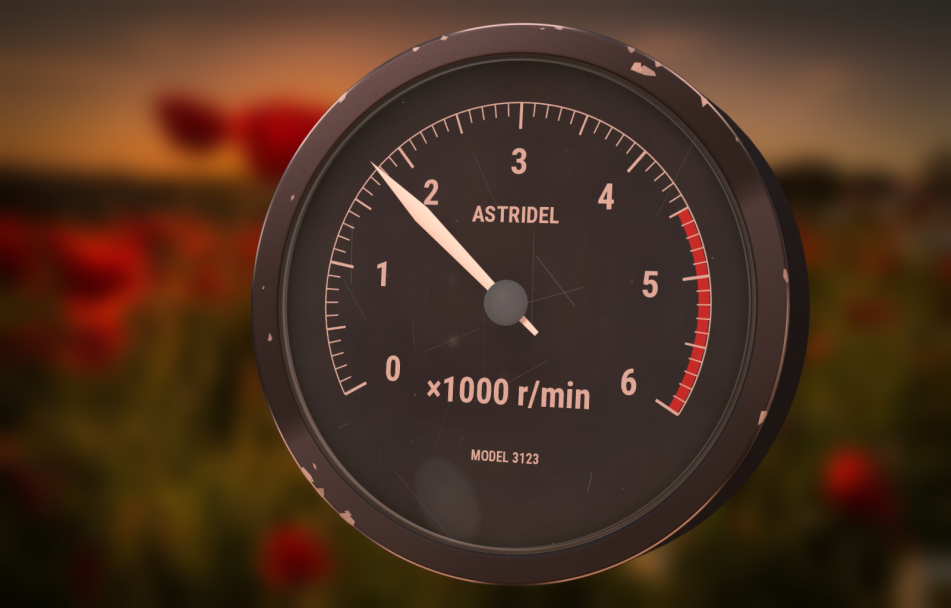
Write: 1800 rpm
